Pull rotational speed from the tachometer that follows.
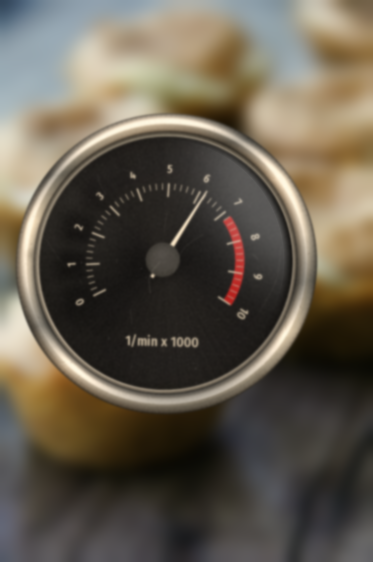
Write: 6200 rpm
